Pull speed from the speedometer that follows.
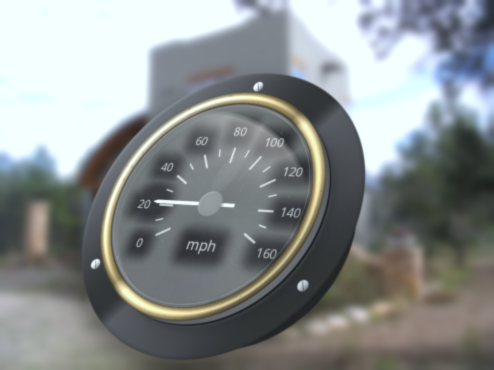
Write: 20 mph
